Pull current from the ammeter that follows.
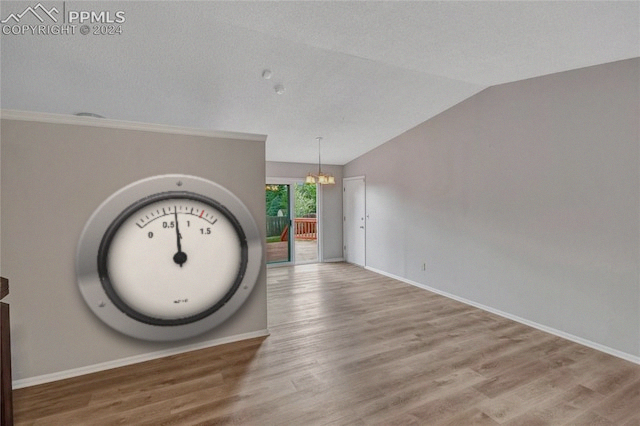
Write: 0.7 A
